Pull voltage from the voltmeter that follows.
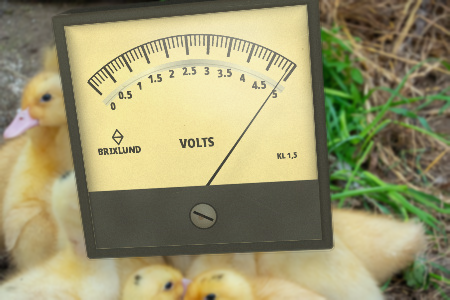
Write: 4.9 V
